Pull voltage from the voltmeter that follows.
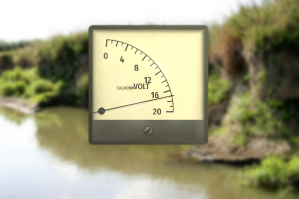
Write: 17 V
